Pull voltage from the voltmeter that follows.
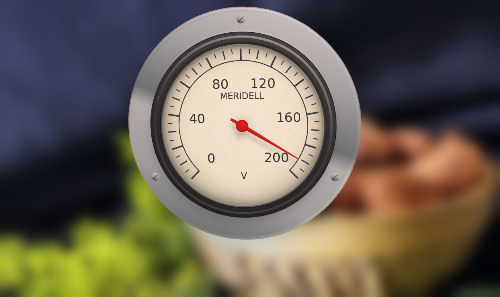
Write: 190 V
